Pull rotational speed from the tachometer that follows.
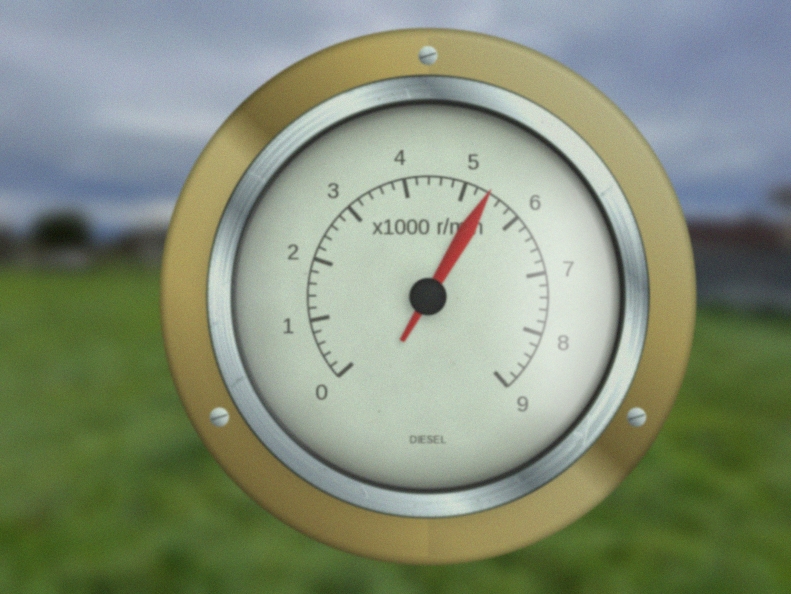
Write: 5400 rpm
